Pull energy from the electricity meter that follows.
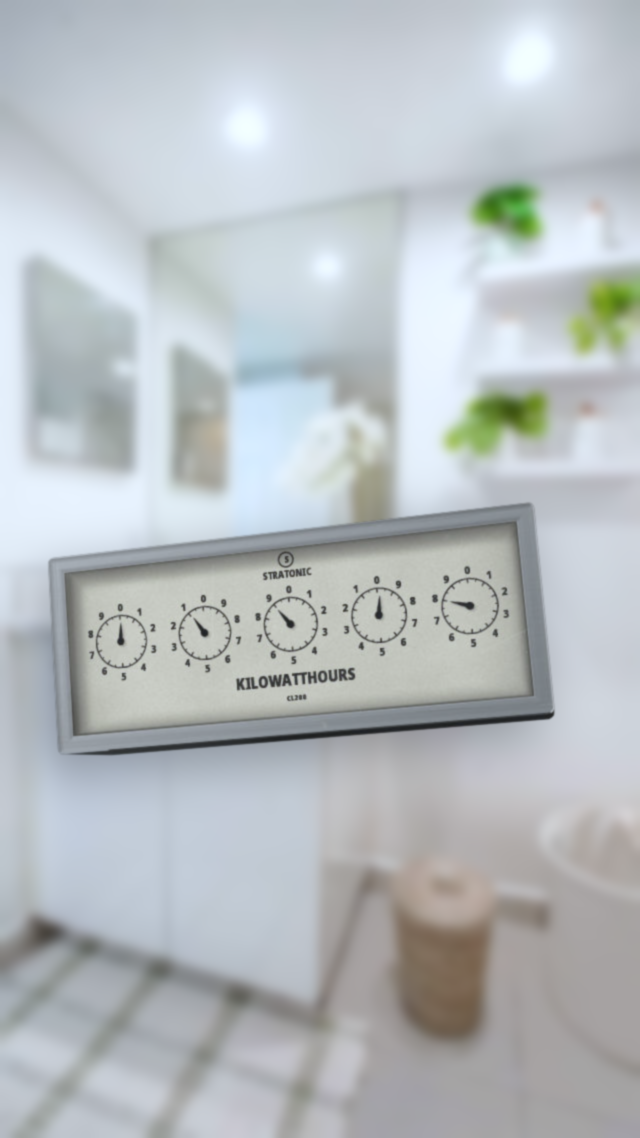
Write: 898 kWh
